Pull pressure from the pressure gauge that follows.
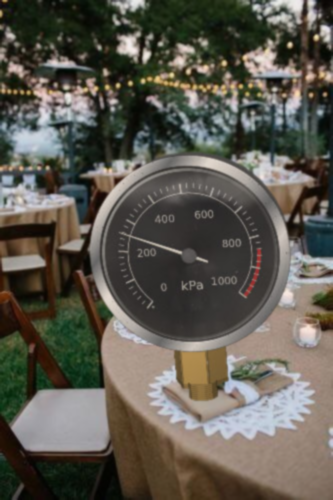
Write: 260 kPa
